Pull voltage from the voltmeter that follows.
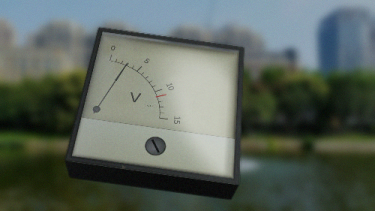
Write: 3 V
